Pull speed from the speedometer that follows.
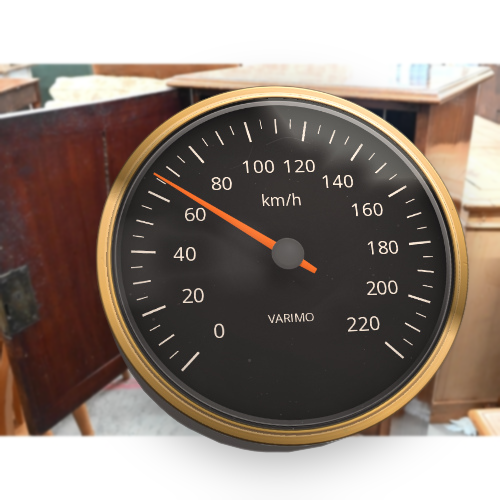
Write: 65 km/h
